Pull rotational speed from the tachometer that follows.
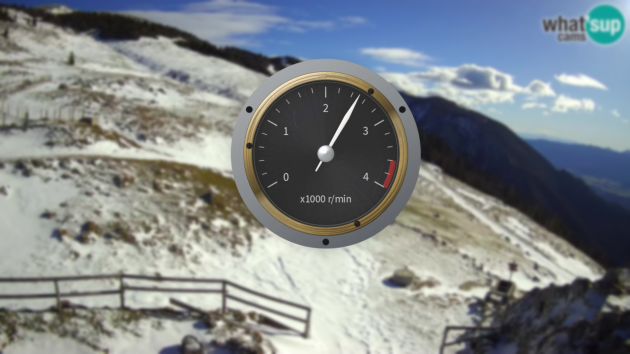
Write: 2500 rpm
